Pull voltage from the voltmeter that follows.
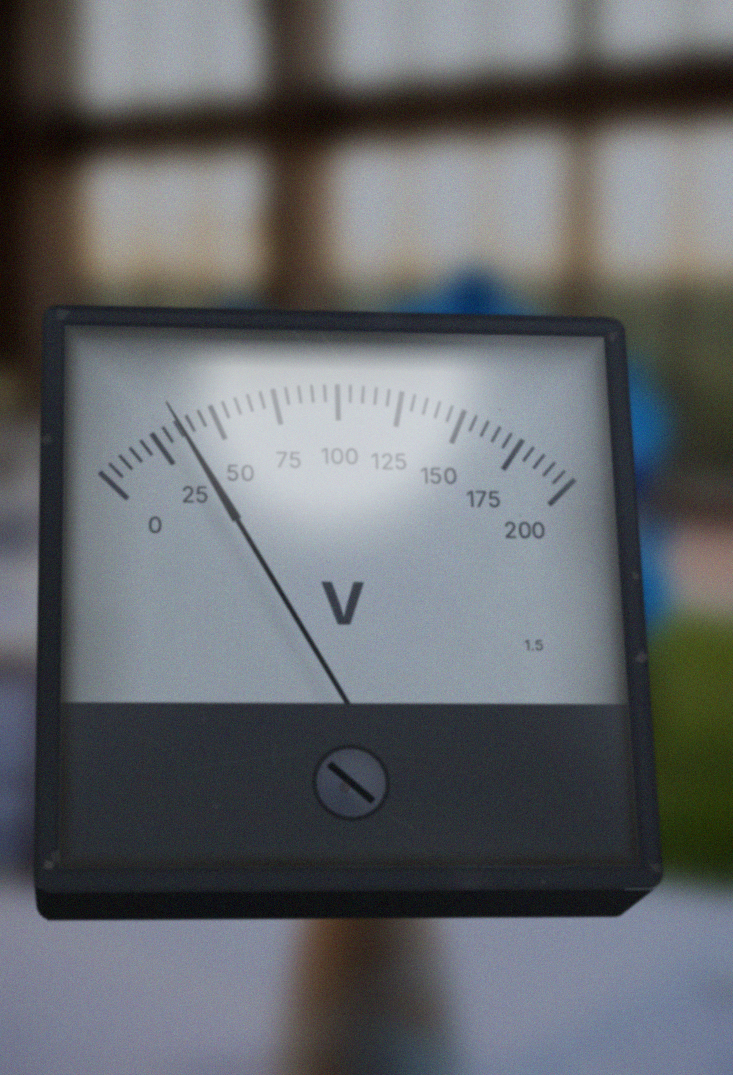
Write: 35 V
